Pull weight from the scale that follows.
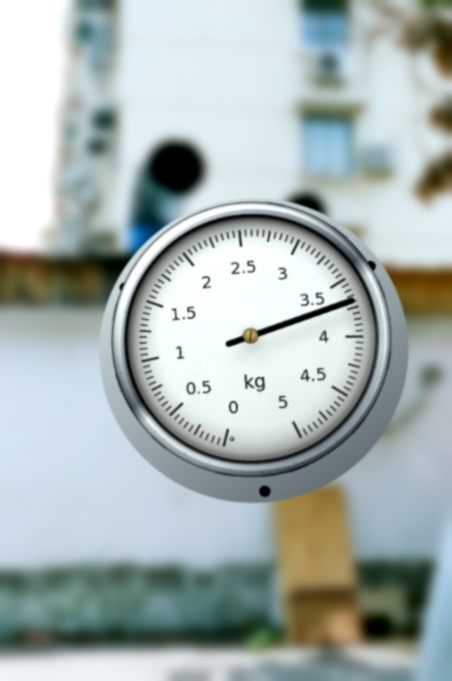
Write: 3.7 kg
